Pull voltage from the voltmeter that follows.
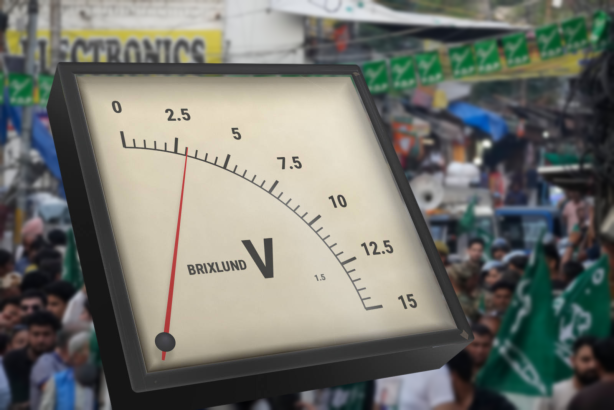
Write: 3 V
